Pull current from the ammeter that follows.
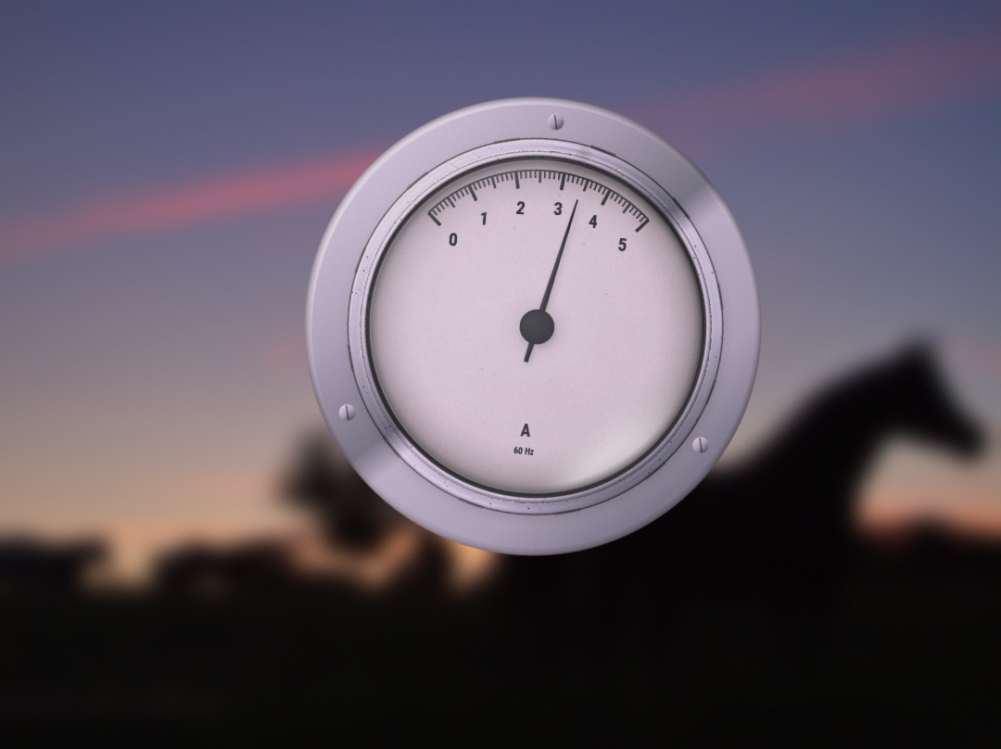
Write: 3.4 A
